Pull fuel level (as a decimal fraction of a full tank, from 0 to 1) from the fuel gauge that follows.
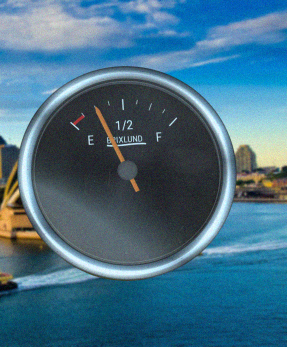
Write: 0.25
